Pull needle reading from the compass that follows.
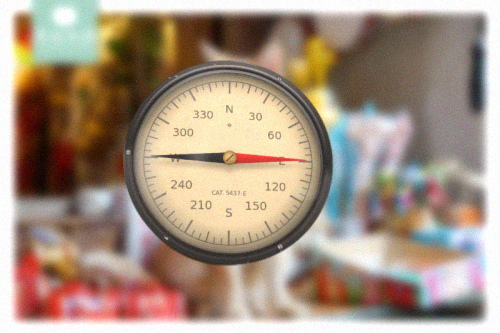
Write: 90 °
